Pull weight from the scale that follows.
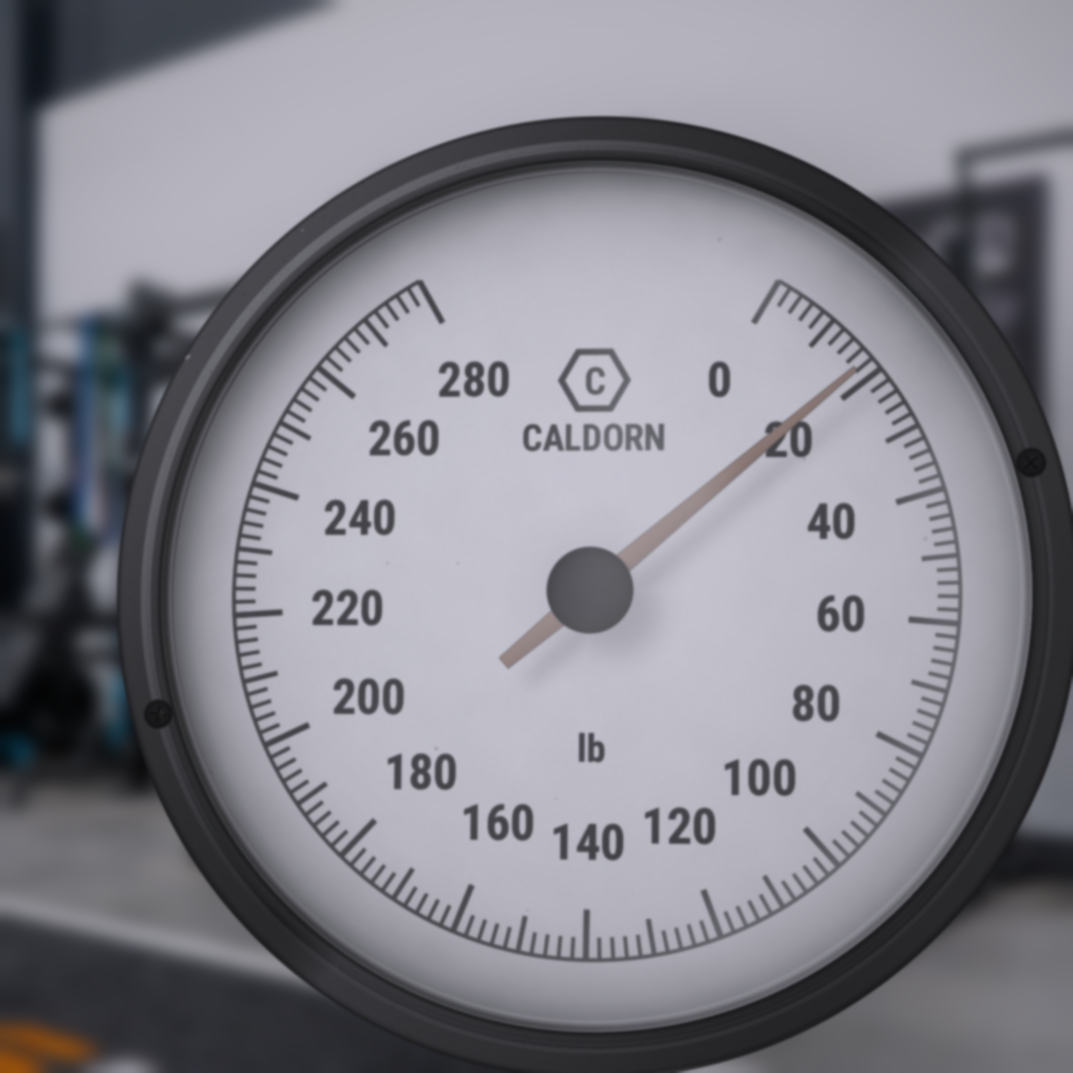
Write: 18 lb
